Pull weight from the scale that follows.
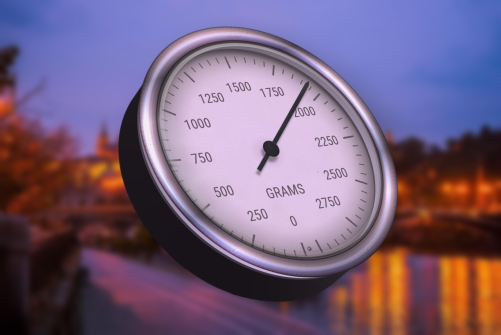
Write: 1925 g
